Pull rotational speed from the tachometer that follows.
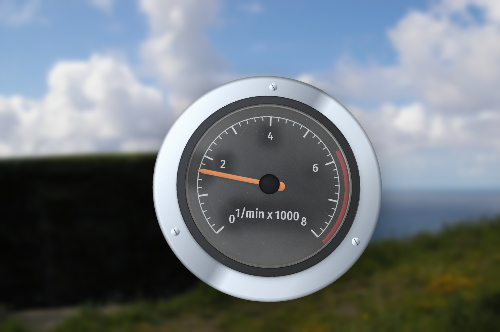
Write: 1600 rpm
